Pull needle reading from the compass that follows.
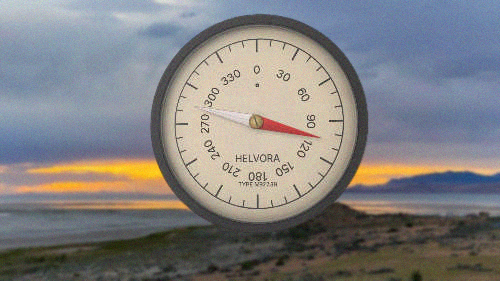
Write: 105 °
